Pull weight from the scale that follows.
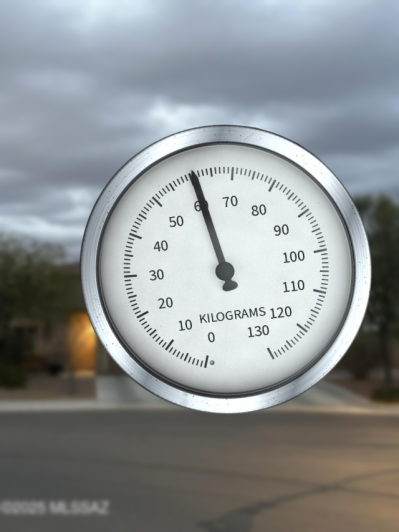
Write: 61 kg
